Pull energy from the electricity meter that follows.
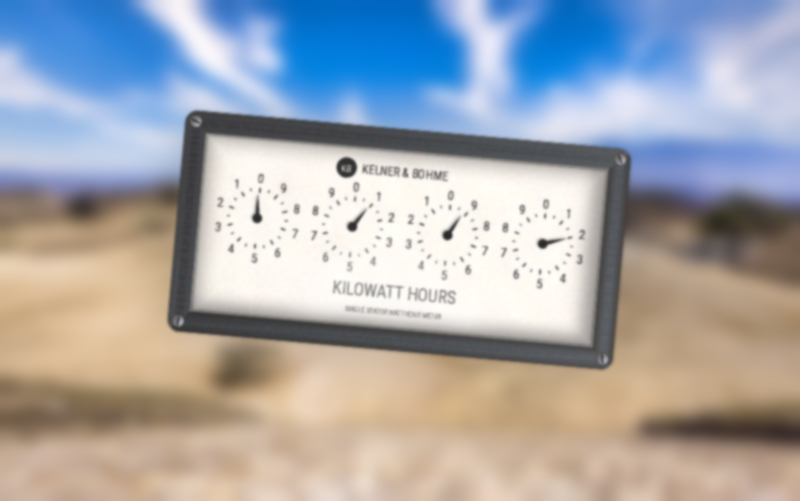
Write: 92 kWh
